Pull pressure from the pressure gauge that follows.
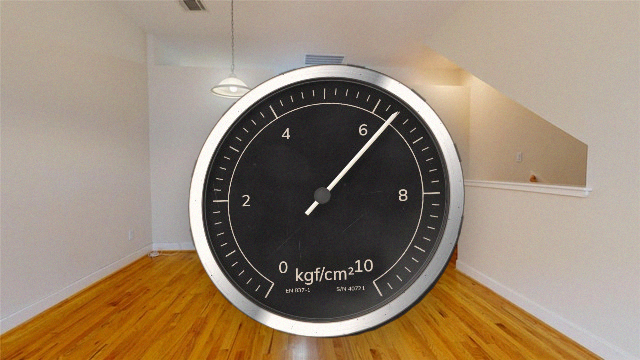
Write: 6.4 kg/cm²
